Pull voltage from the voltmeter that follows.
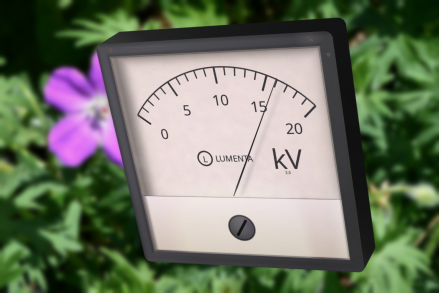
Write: 16 kV
